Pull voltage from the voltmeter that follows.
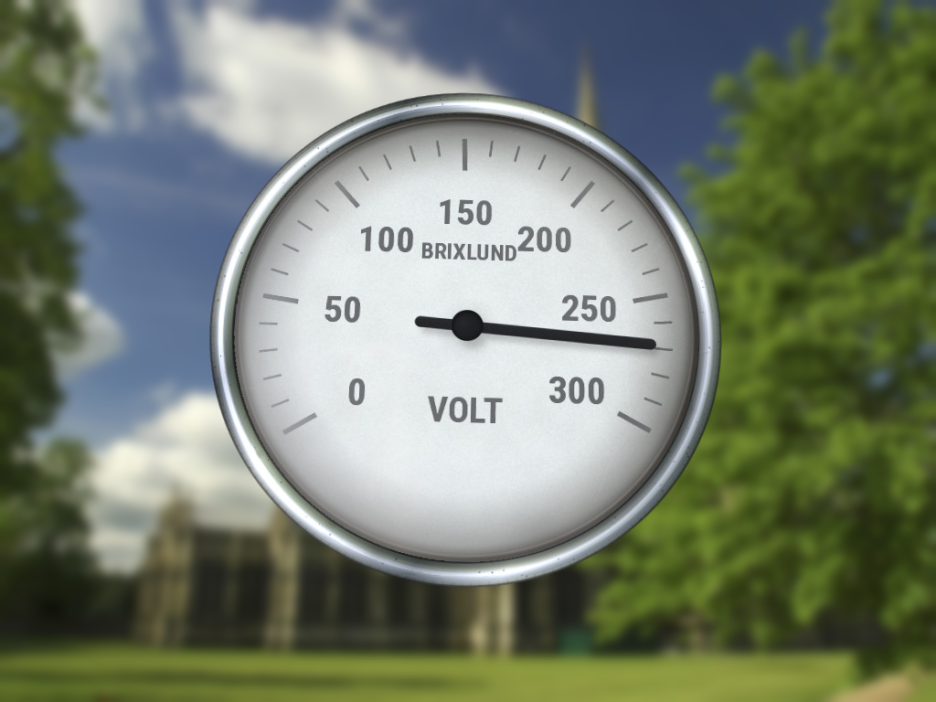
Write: 270 V
